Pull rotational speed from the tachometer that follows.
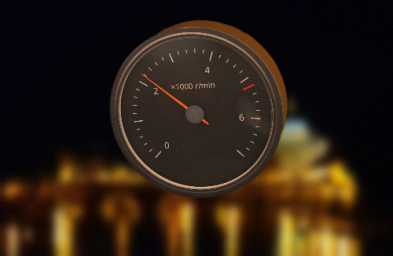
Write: 2200 rpm
